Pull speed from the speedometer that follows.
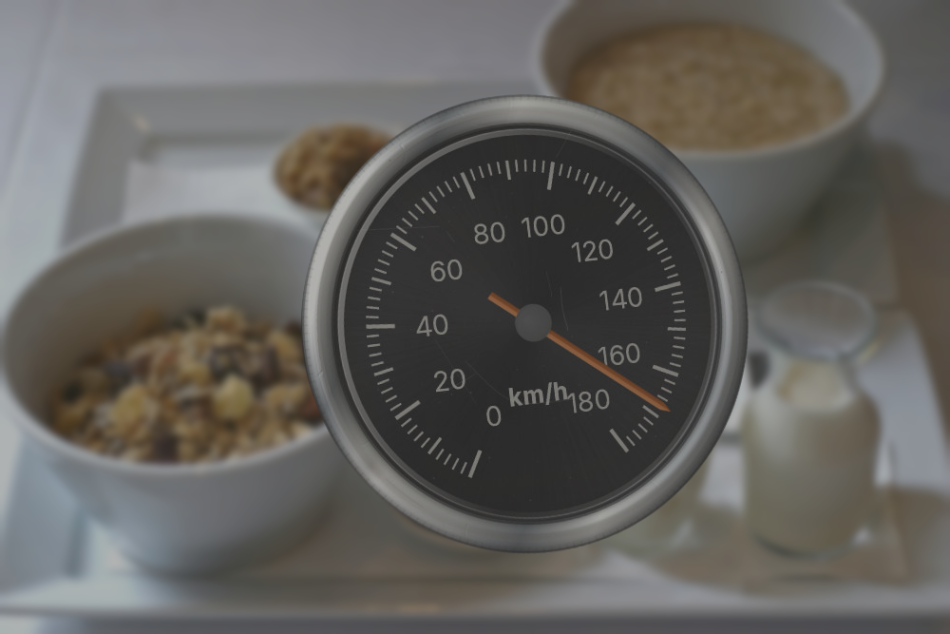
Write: 168 km/h
